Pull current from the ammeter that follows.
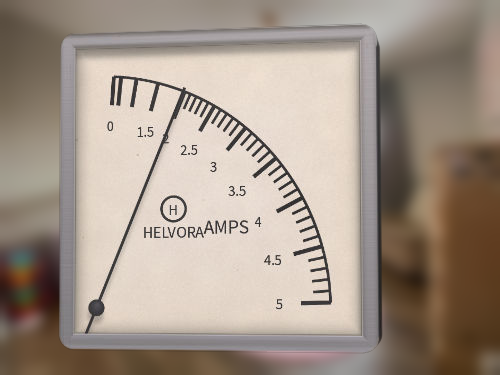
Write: 2 A
